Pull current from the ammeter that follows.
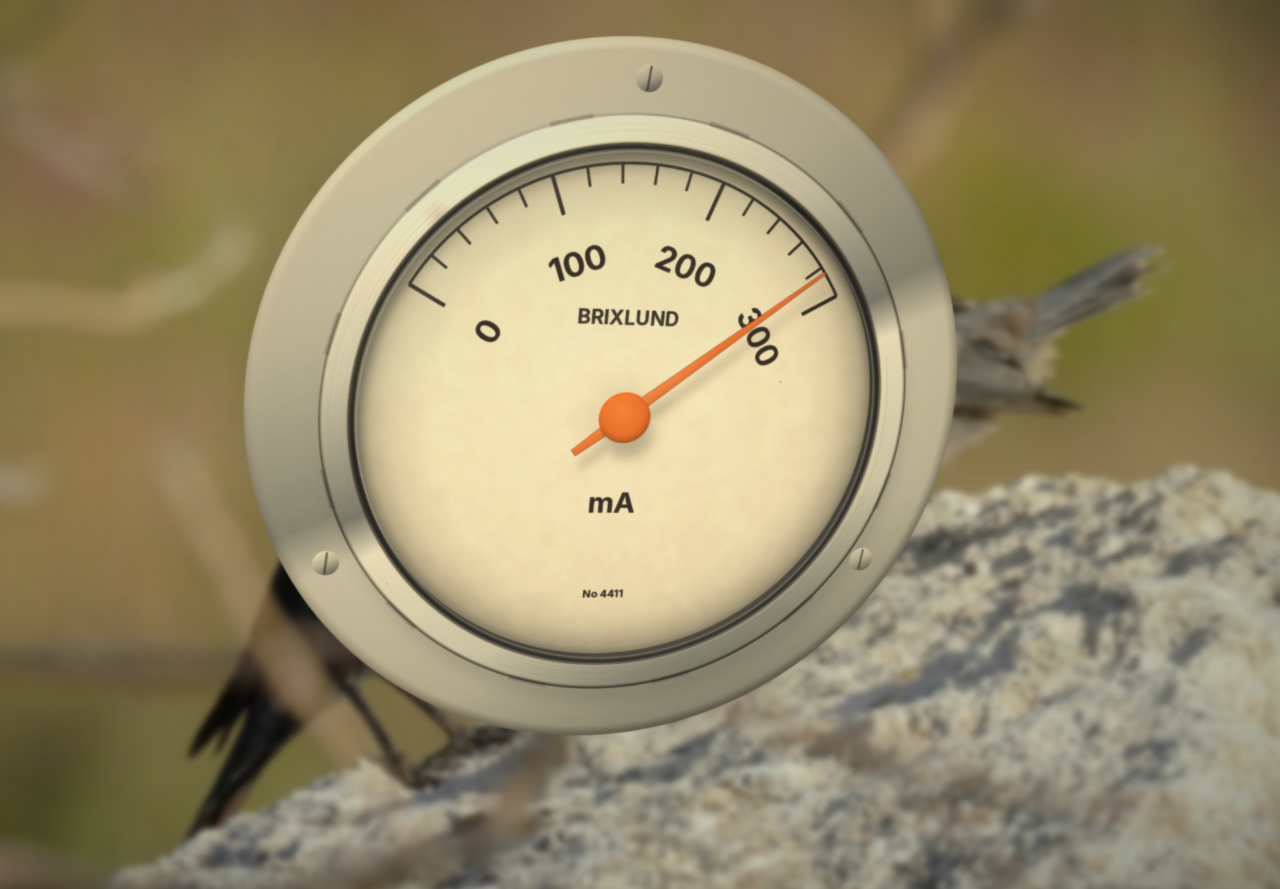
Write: 280 mA
